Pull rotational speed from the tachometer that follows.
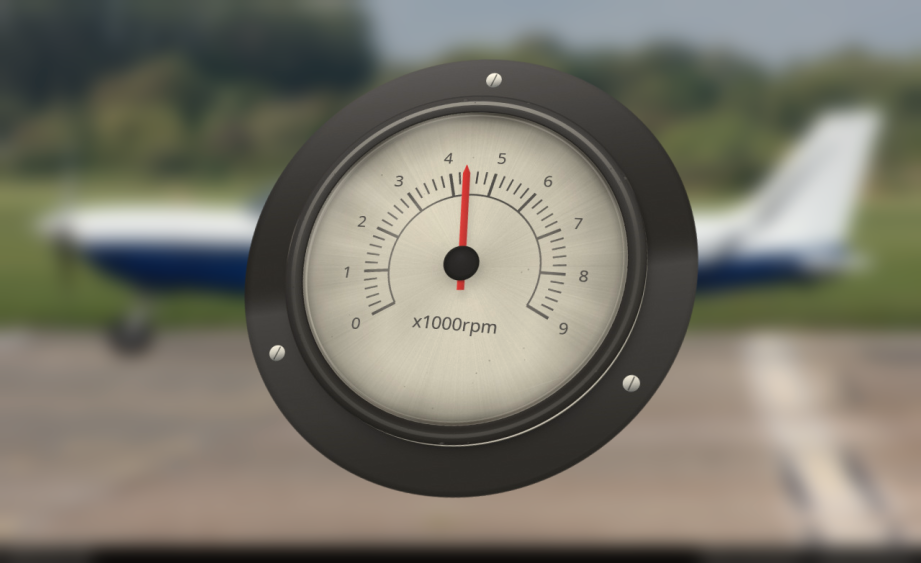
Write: 4400 rpm
